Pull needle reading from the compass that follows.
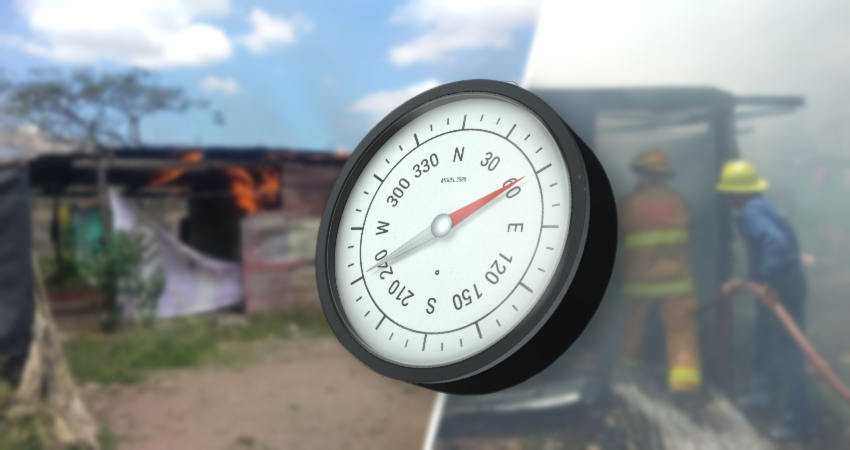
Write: 60 °
